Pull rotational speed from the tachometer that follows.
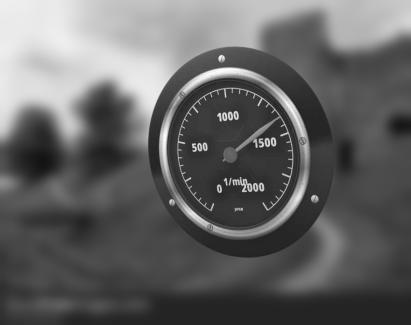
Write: 1400 rpm
